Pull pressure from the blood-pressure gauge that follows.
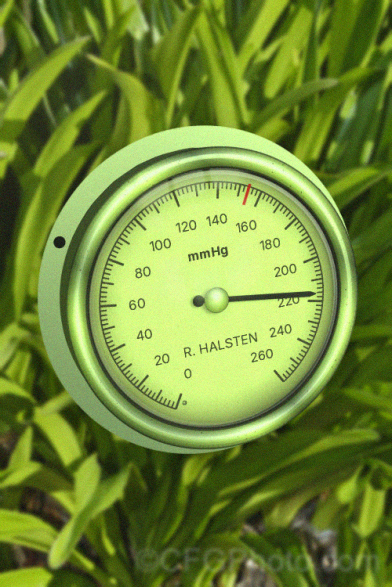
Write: 216 mmHg
